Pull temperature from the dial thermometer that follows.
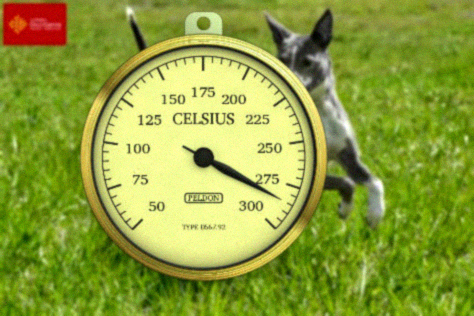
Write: 285 °C
